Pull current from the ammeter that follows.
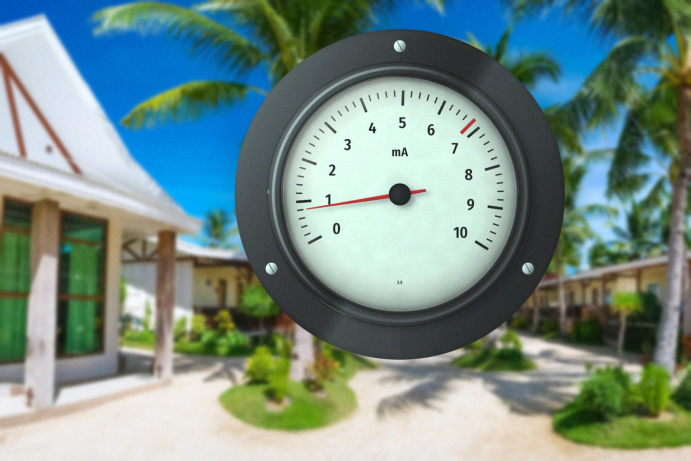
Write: 0.8 mA
